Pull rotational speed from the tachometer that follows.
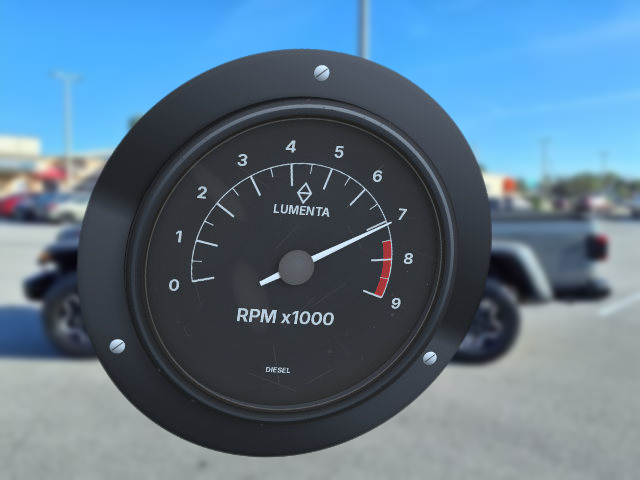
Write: 7000 rpm
